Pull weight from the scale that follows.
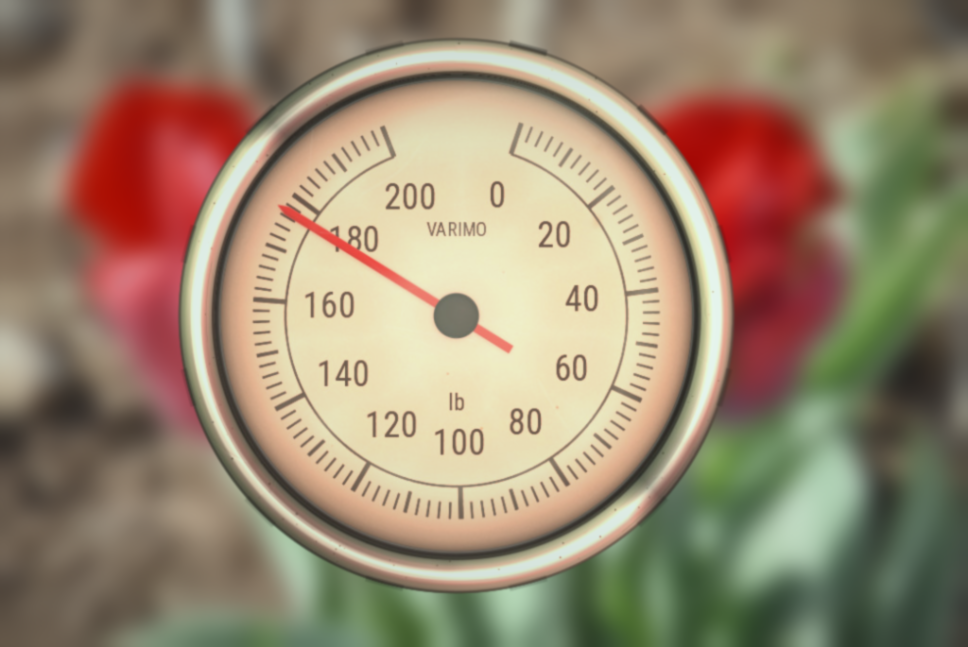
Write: 177 lb
